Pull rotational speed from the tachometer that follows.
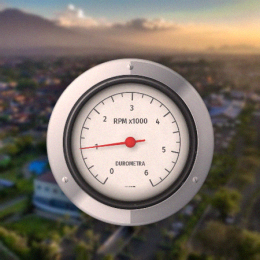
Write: 1000 rpm
